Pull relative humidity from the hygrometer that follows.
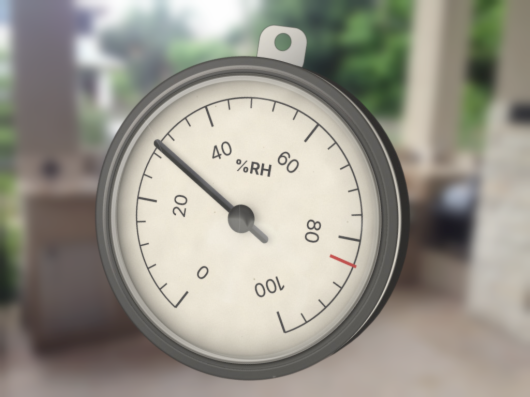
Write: 30 %
